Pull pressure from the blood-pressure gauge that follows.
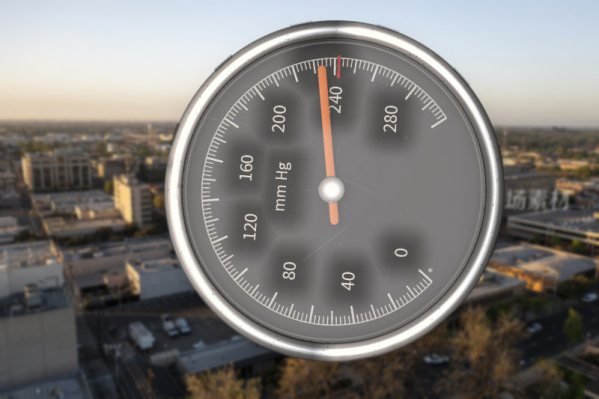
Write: 234 mmHg
